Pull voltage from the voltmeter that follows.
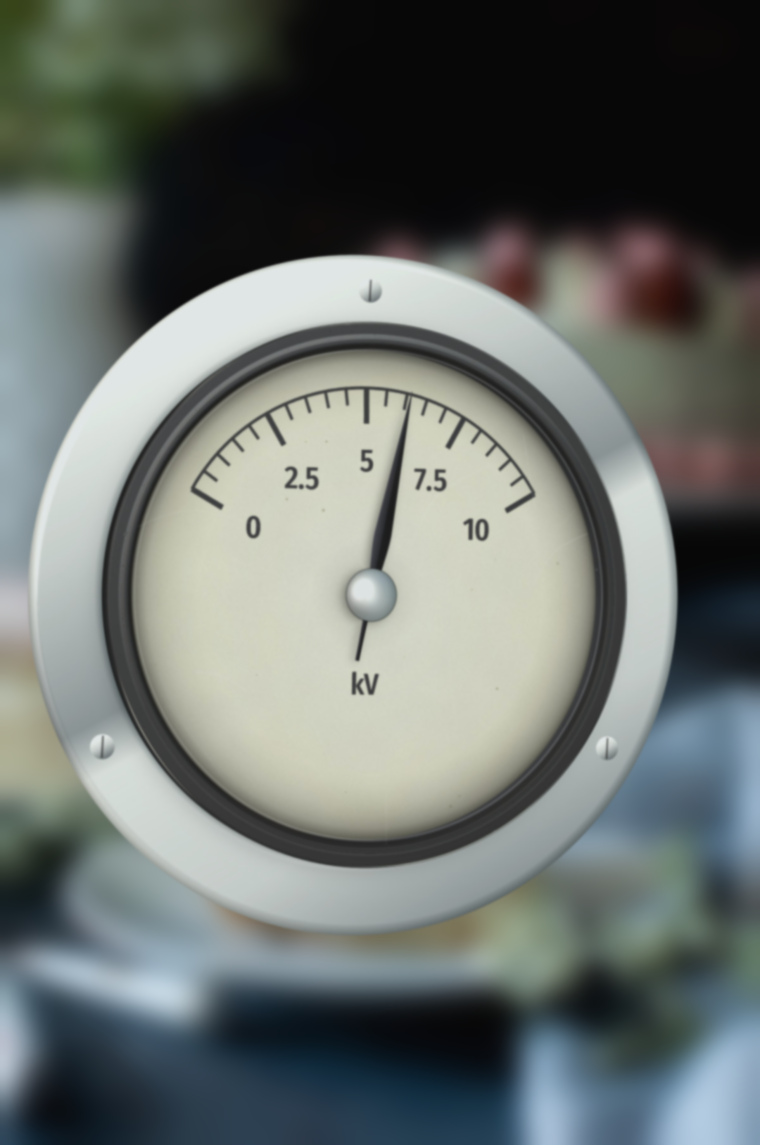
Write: 6 kV
